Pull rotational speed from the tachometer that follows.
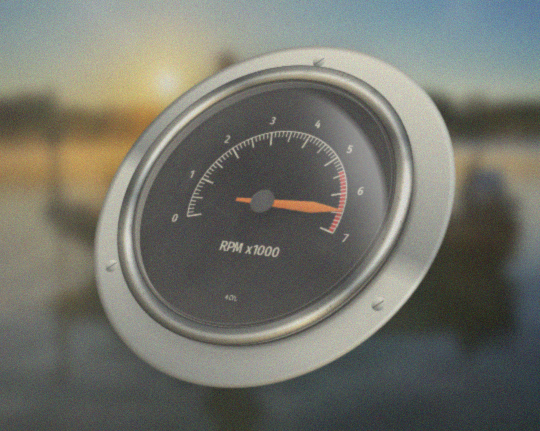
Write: 6500 rpm
